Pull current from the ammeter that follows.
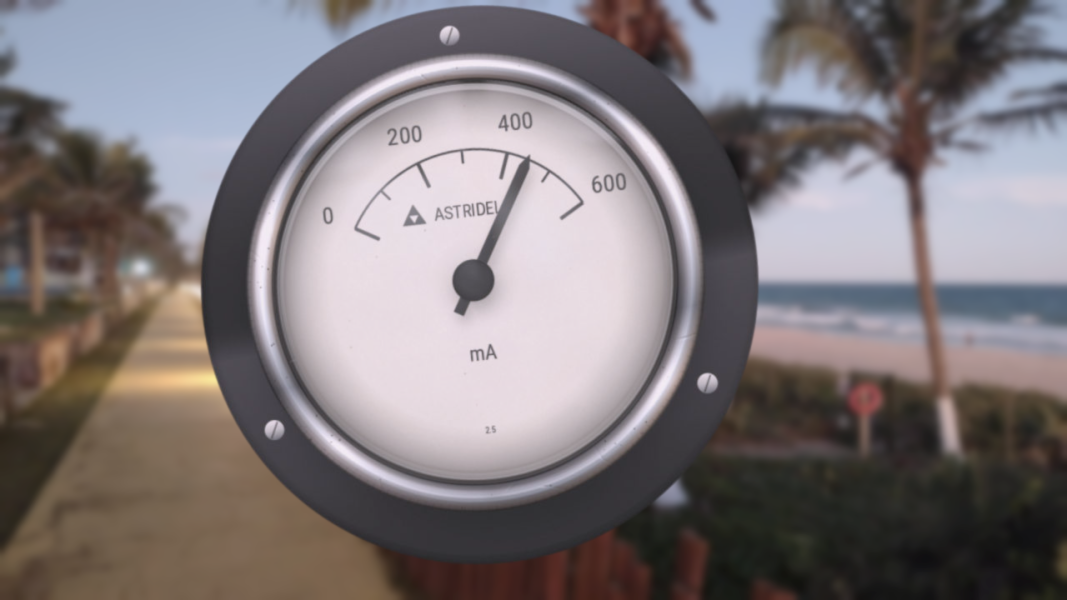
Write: 450 mA
